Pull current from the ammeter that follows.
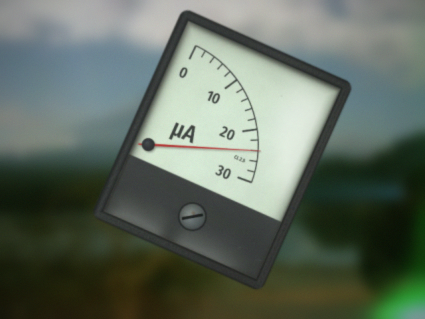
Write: 24 µA
